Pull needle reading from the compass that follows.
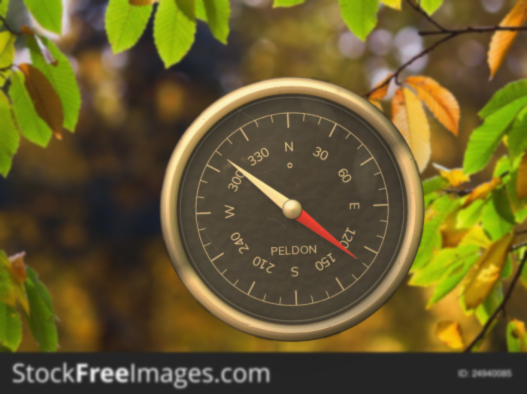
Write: 130 °
